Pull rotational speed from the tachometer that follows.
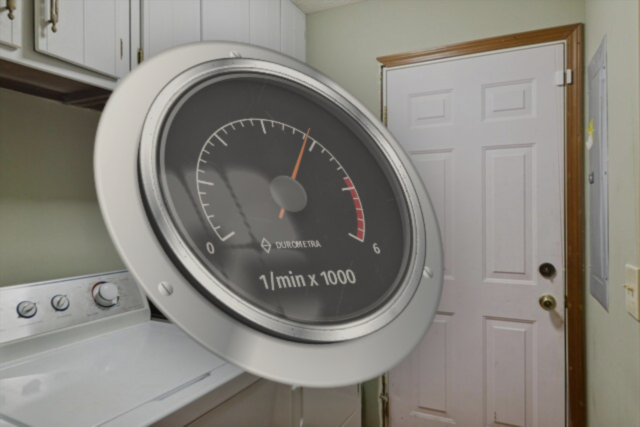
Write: 3800 rpm
